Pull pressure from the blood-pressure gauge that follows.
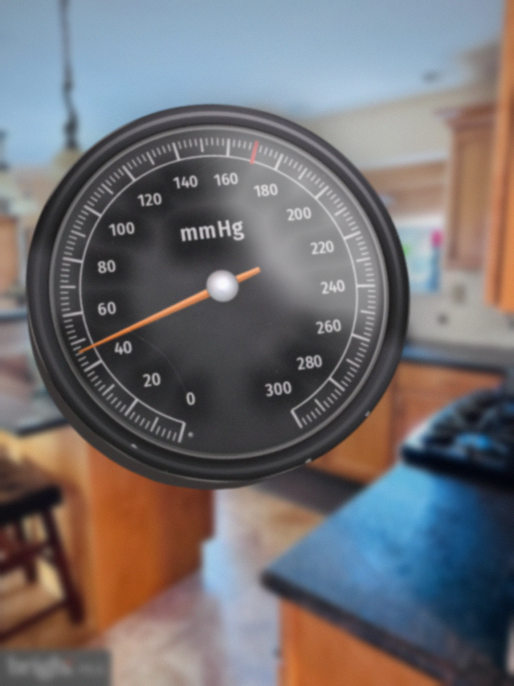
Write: 46 mmHg
